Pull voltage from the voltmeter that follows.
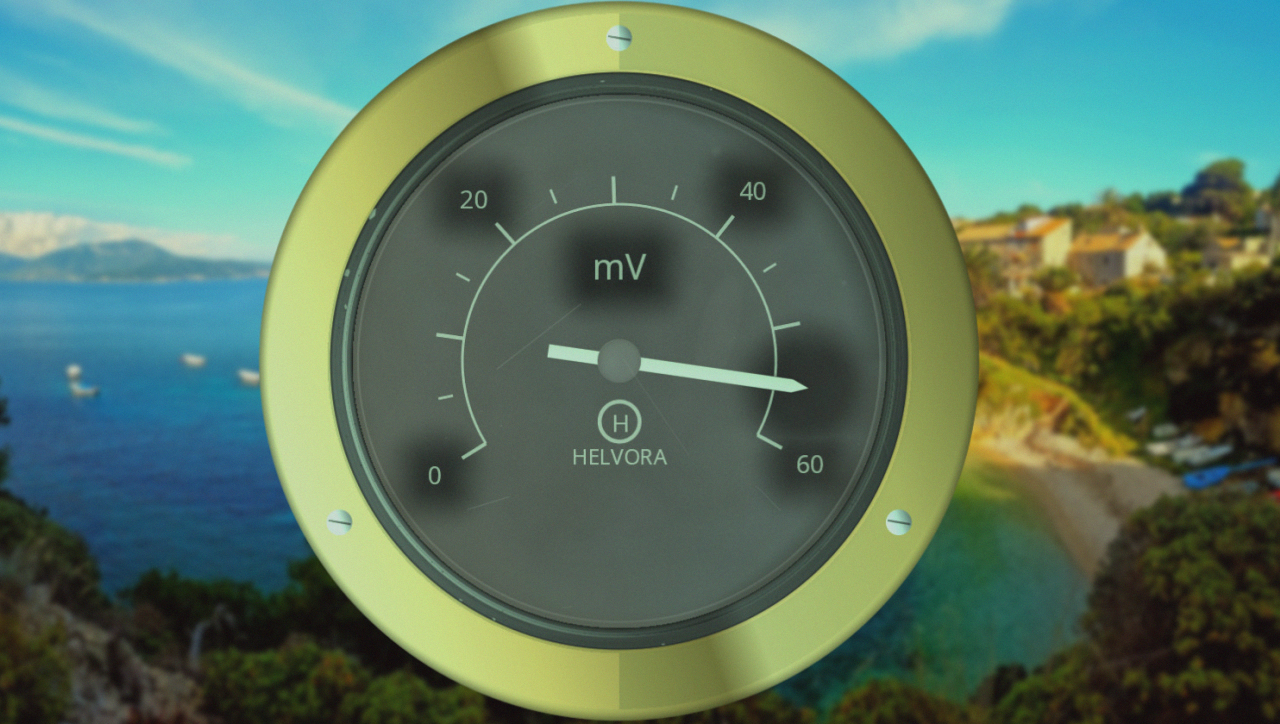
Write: 55 mV
